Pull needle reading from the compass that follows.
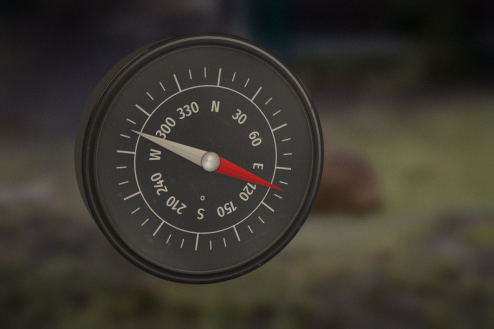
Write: 105 °
